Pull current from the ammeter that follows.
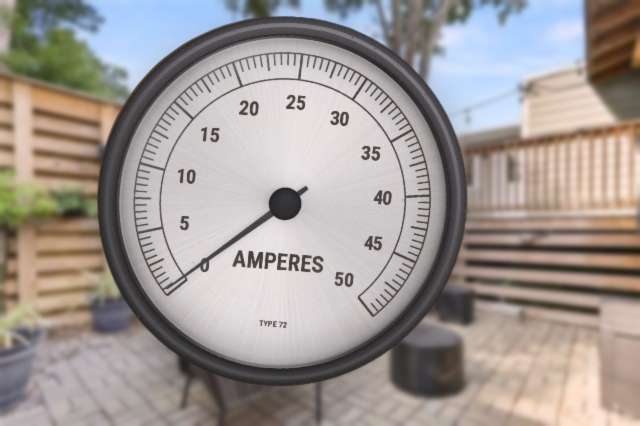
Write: 0.5 A
